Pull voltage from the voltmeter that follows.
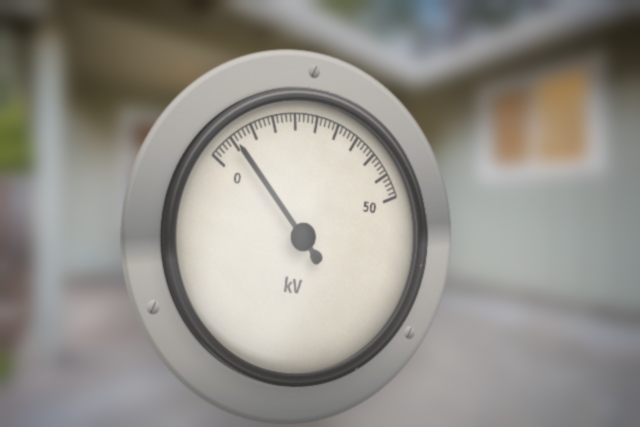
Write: 5 kV
